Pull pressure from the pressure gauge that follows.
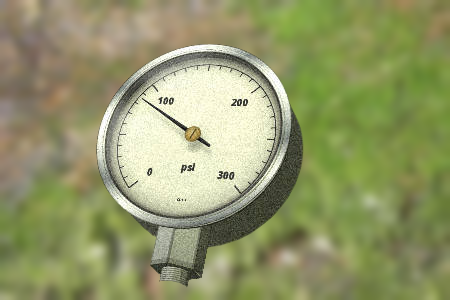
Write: 85 psi
